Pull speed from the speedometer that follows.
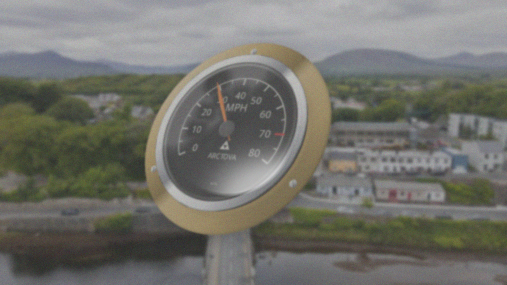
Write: 30 mph
